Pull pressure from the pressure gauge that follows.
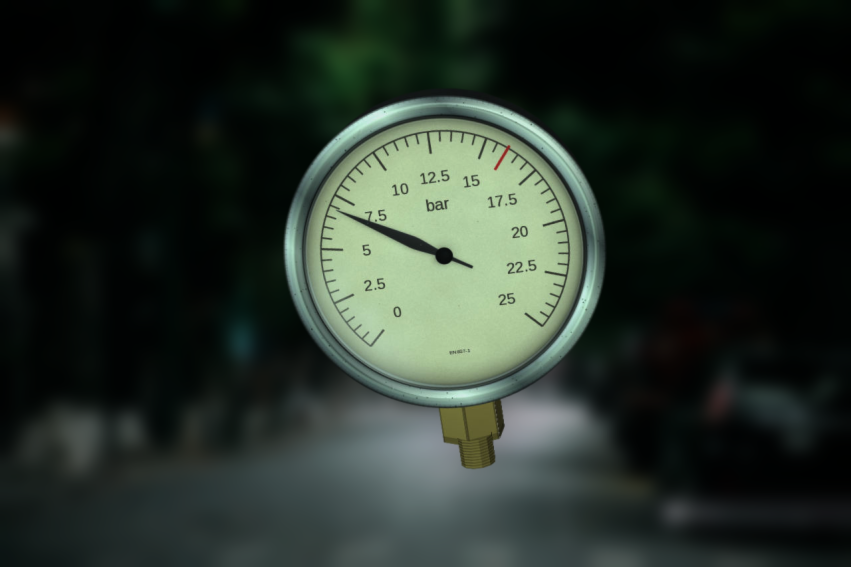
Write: 7 bar
